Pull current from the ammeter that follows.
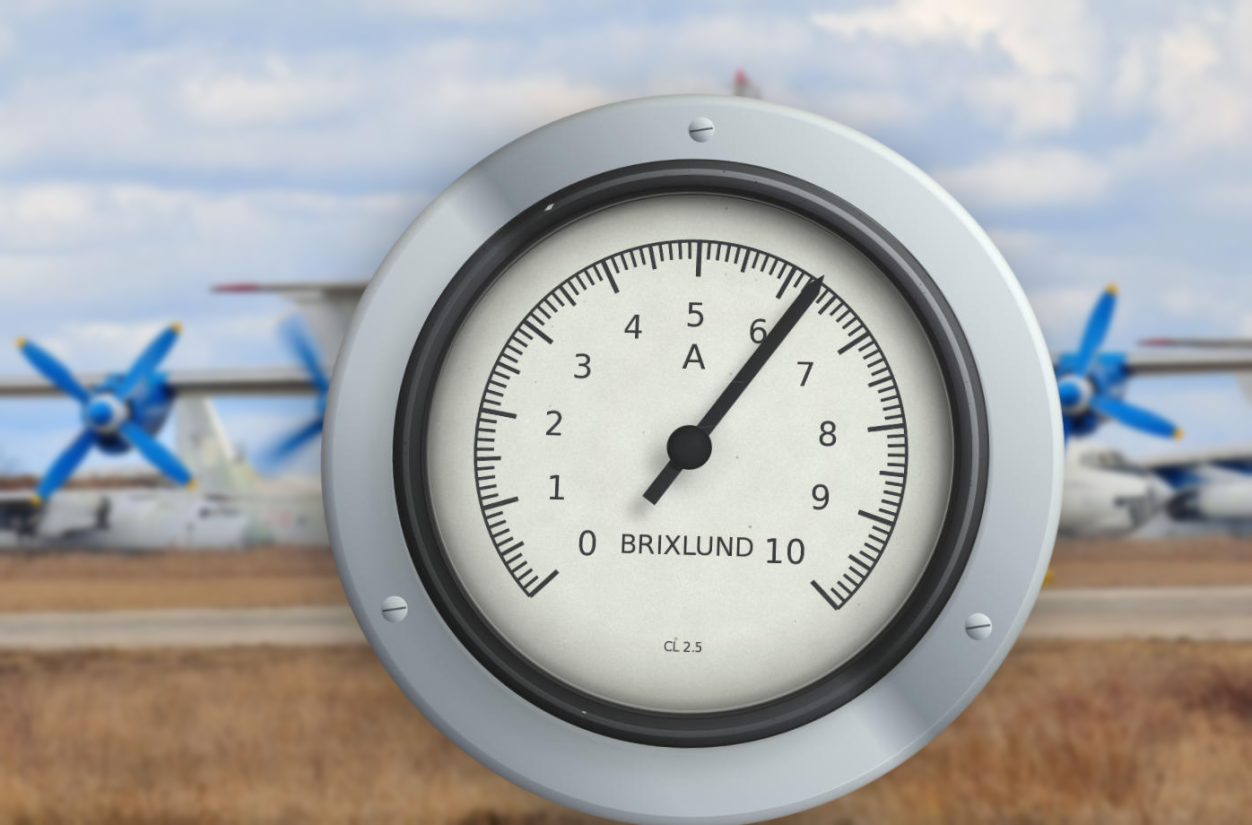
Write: 6.3 A
